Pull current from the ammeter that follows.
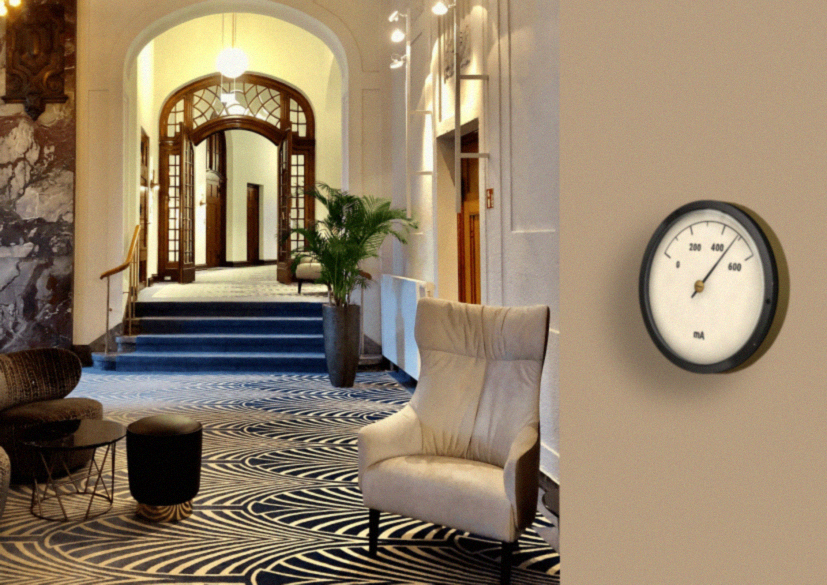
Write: 500 mA
